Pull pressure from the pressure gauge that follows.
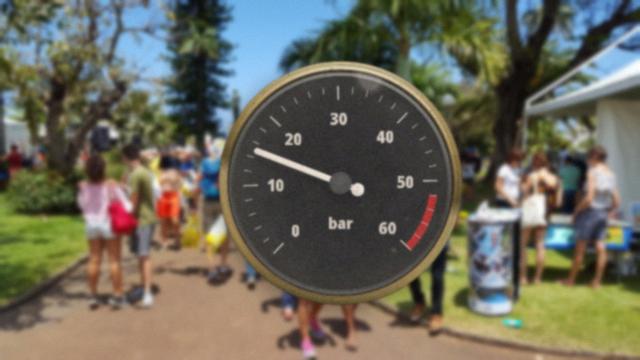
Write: 15 bar
